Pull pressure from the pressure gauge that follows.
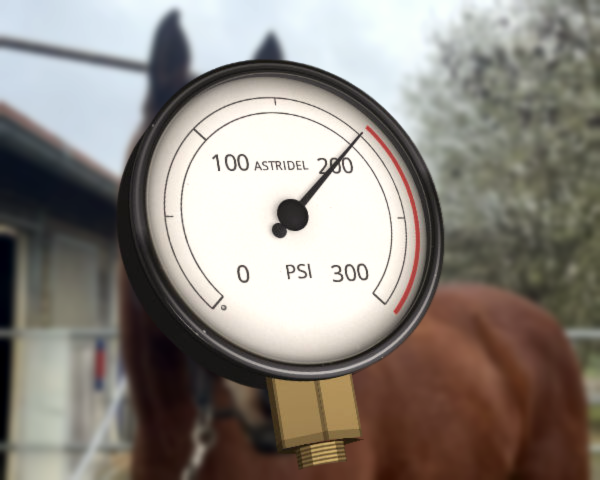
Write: 200 psi
